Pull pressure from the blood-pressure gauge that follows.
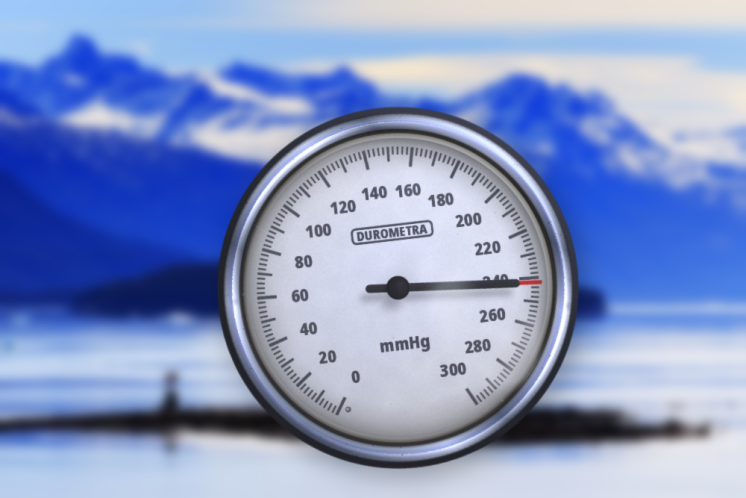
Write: 242 mmHg
